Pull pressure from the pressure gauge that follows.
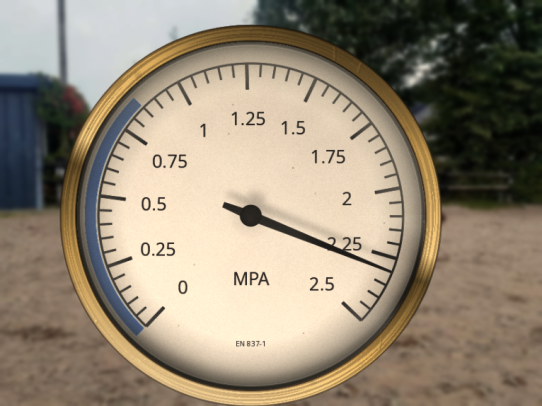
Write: 2.3 MPa
